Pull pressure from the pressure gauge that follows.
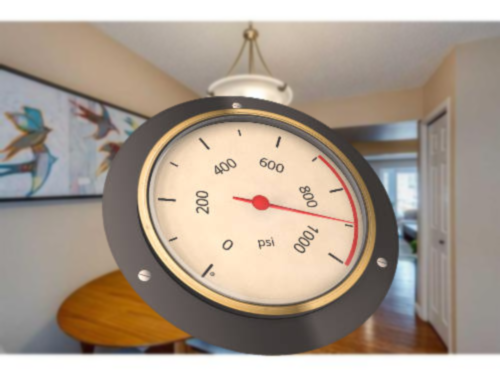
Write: 900 psi
